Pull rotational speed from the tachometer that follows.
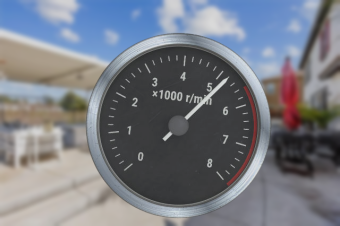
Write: 5200 rpm
